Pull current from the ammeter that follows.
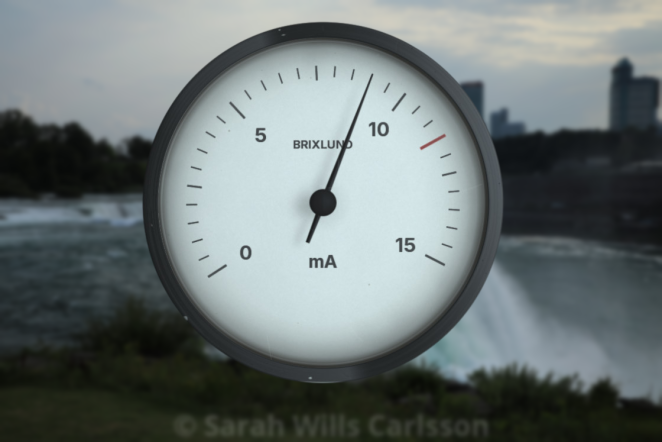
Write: 9 mA
